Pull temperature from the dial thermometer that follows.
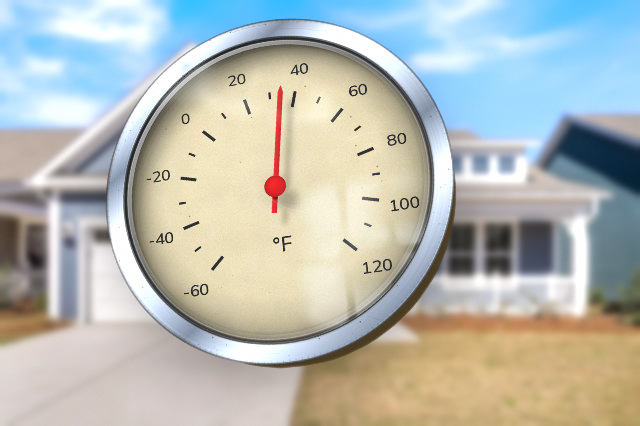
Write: 35 °F
